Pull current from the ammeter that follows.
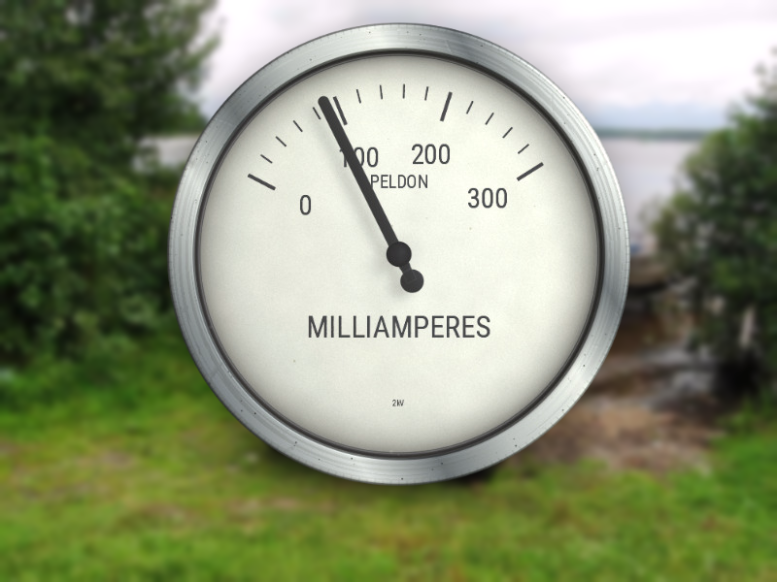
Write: 90 mA
